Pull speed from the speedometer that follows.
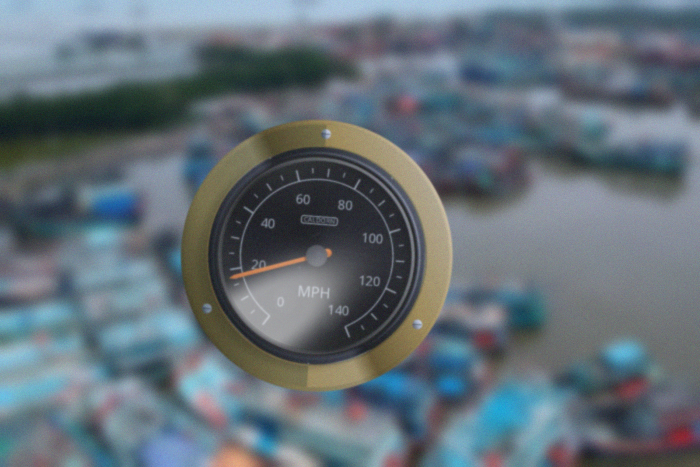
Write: 17.5 mph
